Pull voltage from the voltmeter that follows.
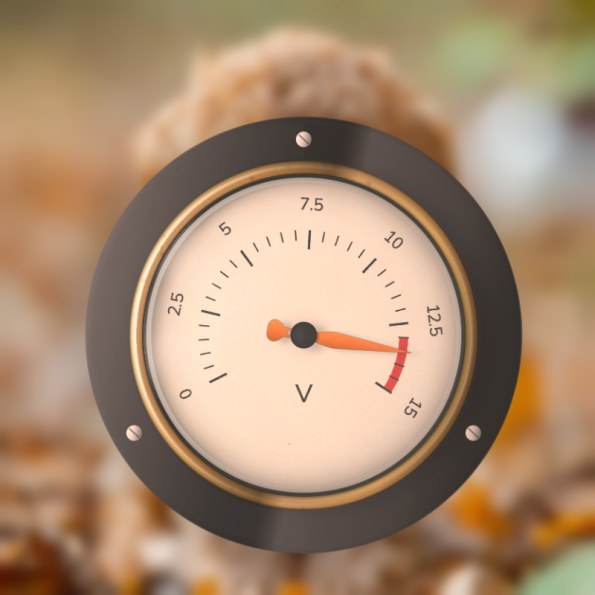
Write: 13.5 V
